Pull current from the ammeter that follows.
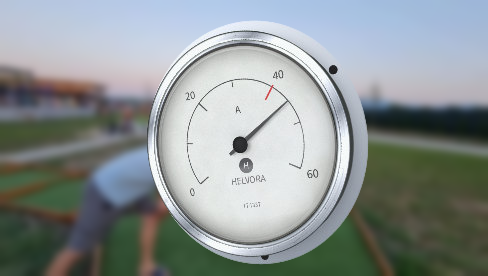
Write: 45 A
